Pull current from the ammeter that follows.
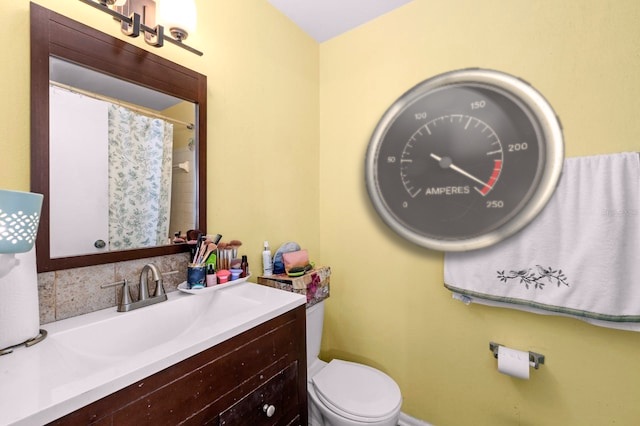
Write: 240 A
